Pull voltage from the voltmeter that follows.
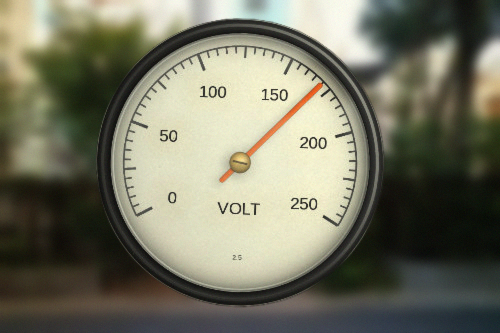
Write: 170 V
